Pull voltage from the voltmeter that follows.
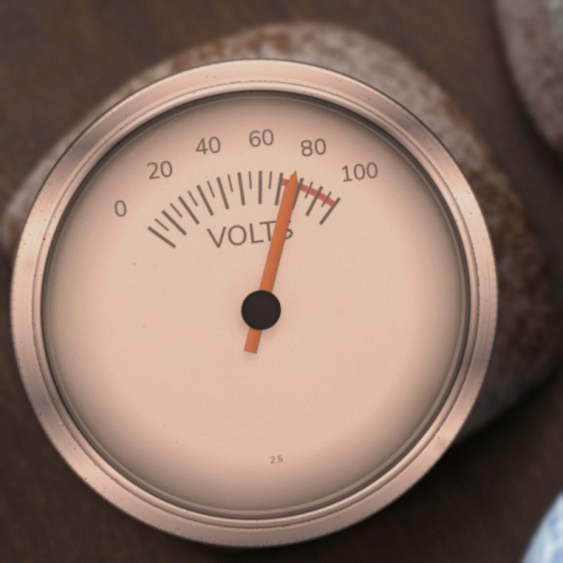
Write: 75 V
